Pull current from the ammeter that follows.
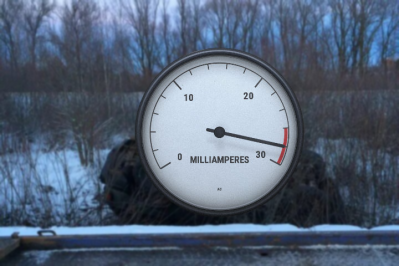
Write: 28 mA
